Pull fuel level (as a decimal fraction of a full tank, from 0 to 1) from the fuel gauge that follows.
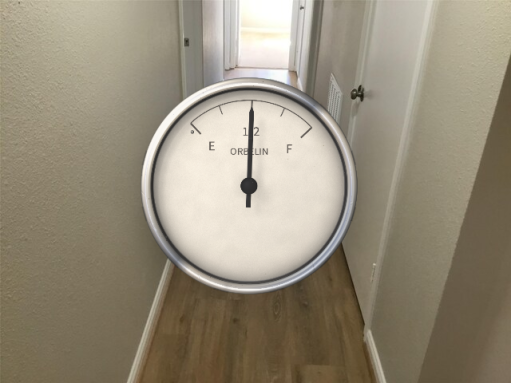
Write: 0.5
